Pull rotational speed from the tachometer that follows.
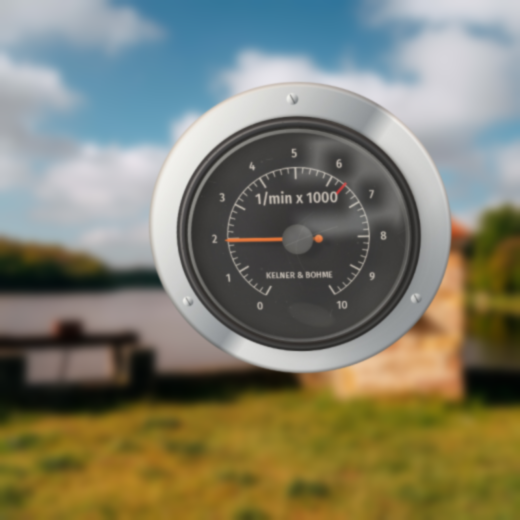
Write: 2000 rpm
